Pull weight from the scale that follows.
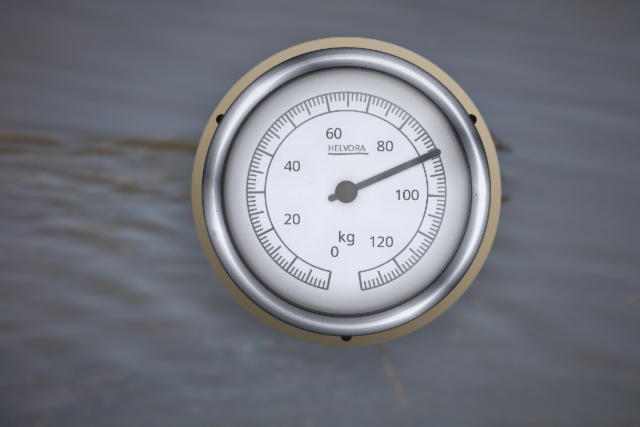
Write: 90 kg
